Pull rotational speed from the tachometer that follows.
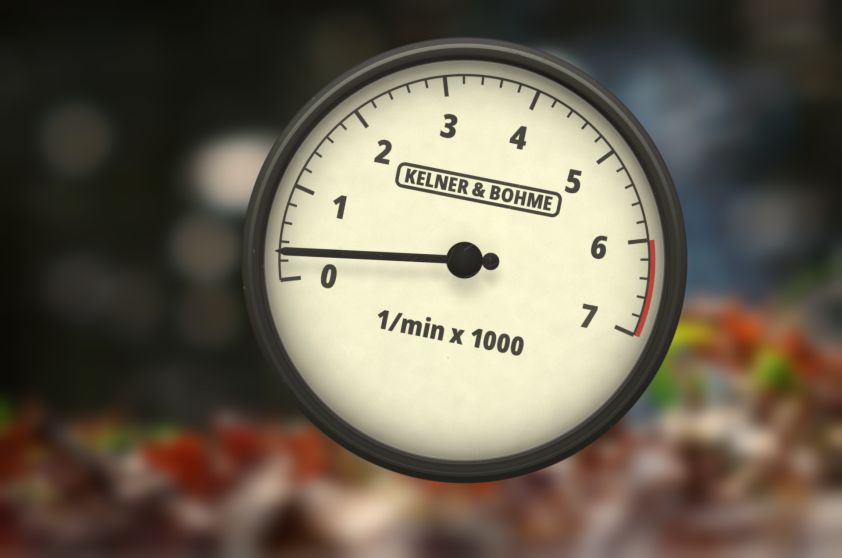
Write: 300 rpm
